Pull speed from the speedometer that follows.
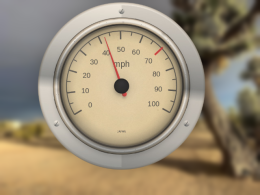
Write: 42.5 mph
